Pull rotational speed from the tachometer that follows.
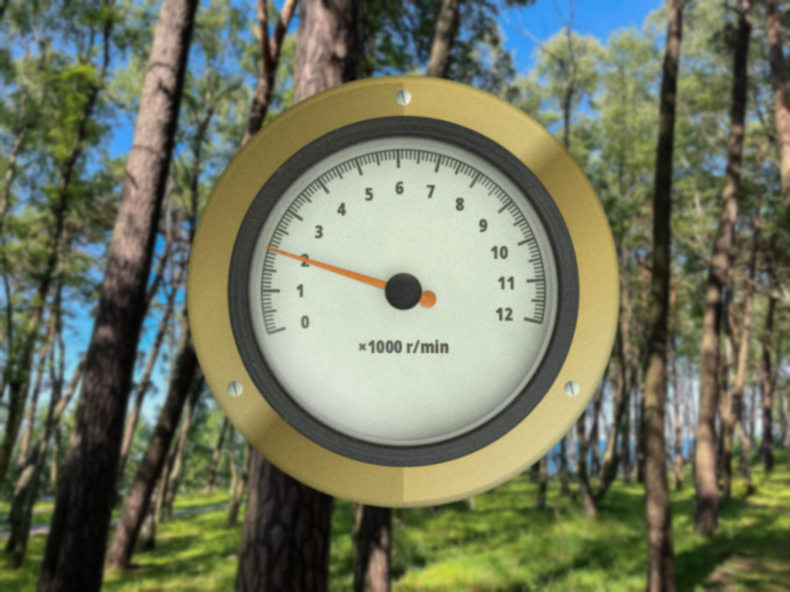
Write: 2000 rpm
